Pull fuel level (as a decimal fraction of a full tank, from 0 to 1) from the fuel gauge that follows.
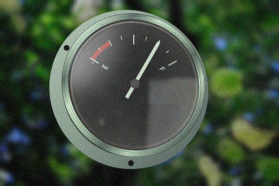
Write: 0.75
